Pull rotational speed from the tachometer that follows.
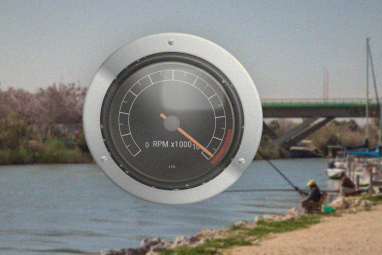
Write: 9750 rpm
